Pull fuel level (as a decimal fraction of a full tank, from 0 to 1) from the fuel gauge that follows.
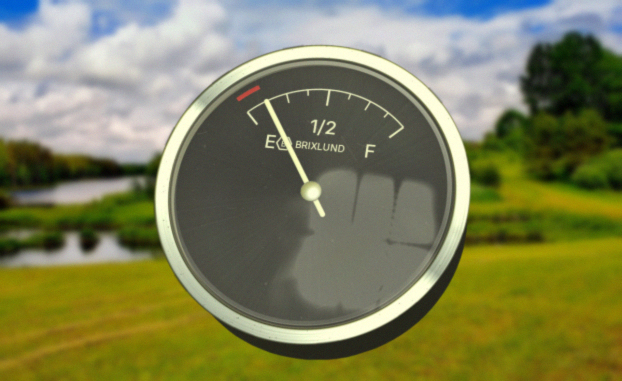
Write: 0.125
